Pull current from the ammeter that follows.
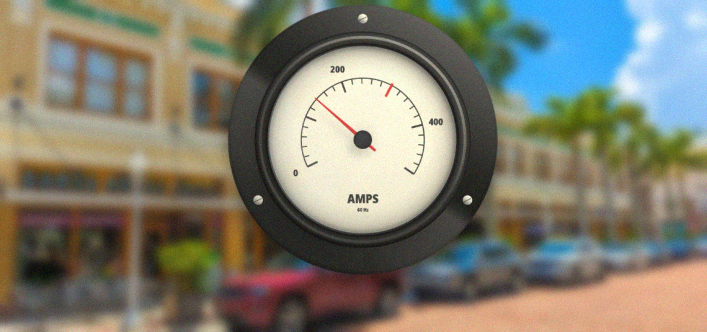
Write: 140 A
